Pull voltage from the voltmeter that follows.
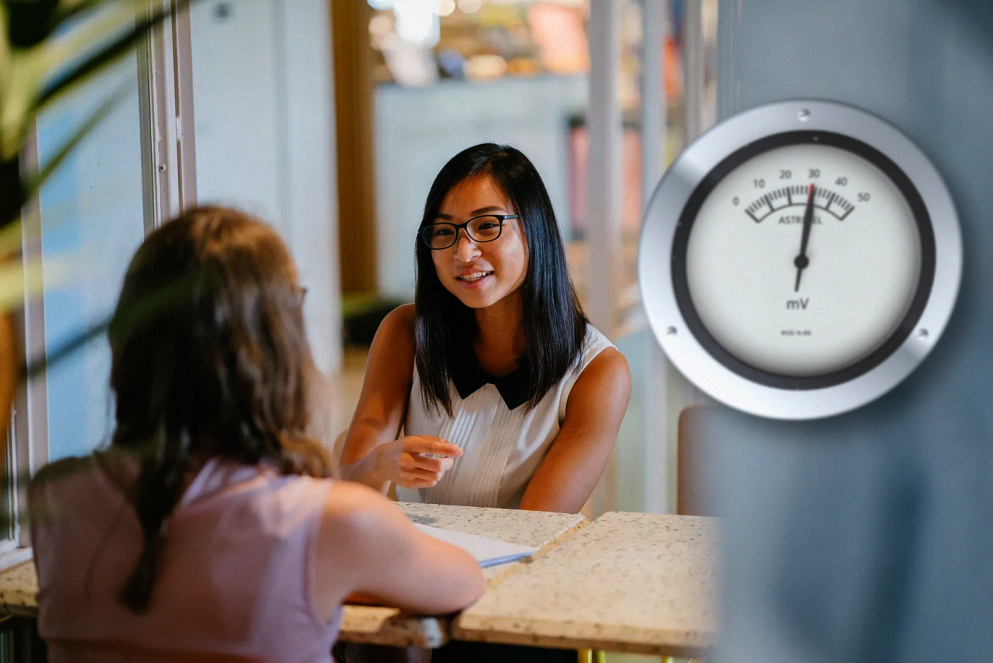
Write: 30 mV
